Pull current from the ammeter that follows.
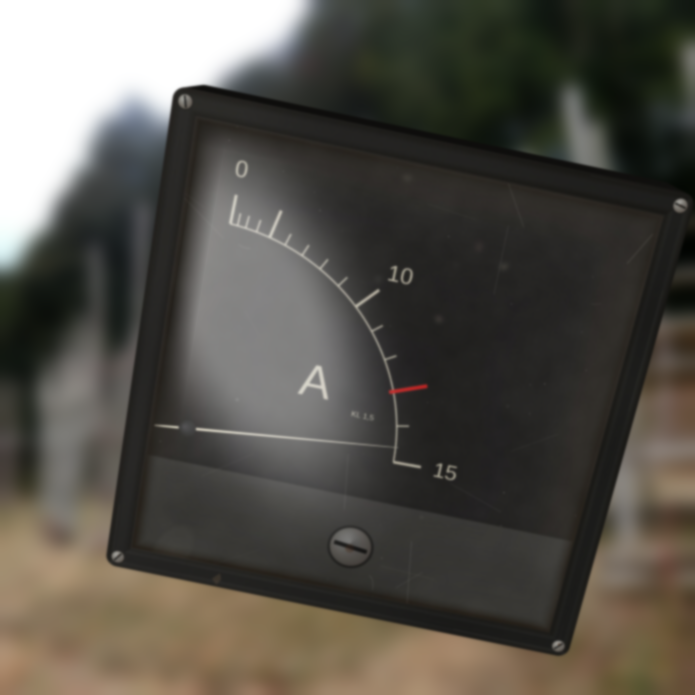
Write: 14.5 A
